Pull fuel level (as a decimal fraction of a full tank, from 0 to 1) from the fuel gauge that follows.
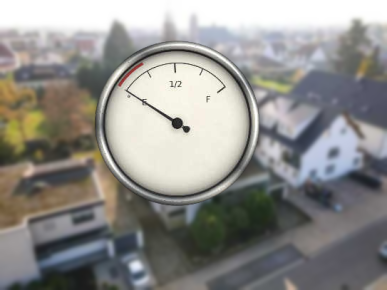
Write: 0
